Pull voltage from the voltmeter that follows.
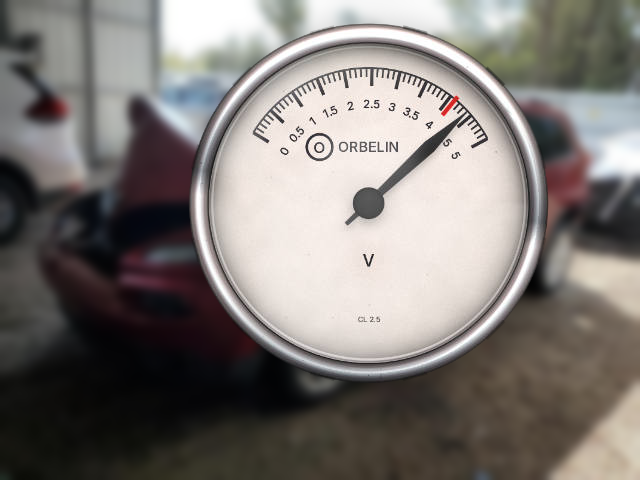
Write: 4.4 V
